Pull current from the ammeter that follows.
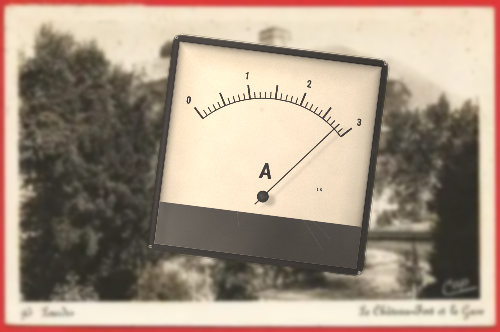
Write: 2.8 A
